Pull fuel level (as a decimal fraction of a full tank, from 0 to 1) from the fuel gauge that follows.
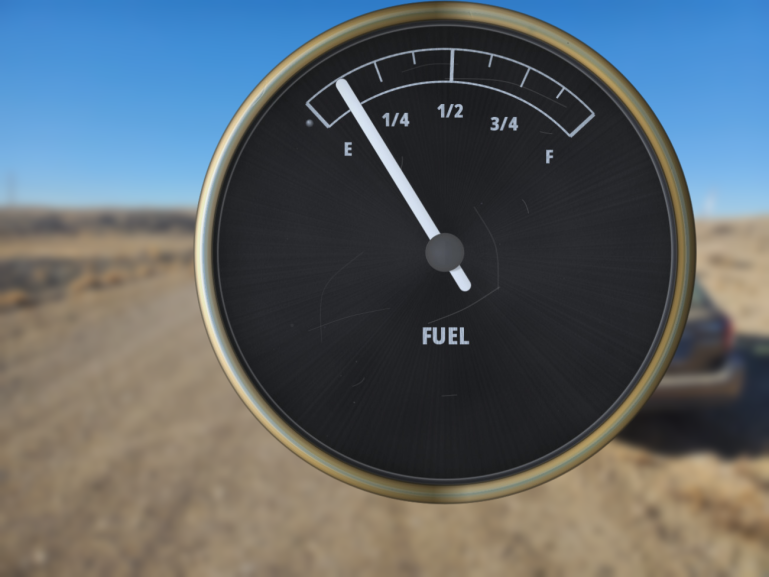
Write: 0.125
